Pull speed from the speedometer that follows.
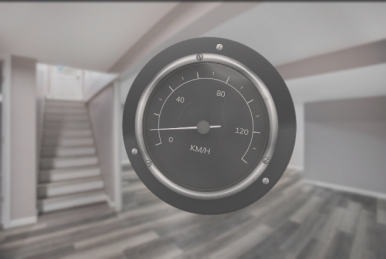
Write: 10 km/h
